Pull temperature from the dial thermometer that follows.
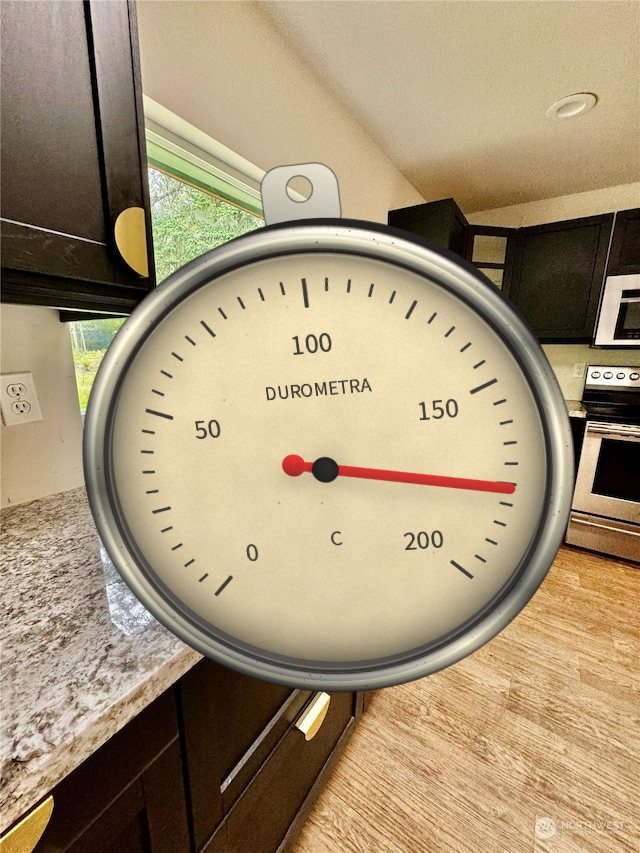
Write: 175 °C
